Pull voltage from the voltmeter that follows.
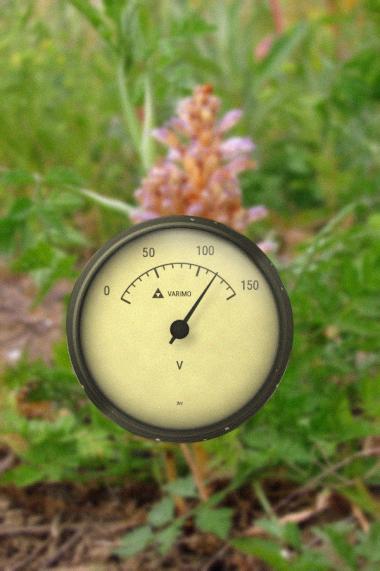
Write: 120 V
